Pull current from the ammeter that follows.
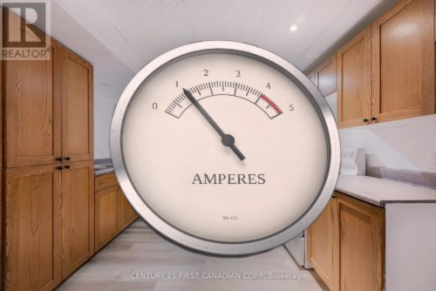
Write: 1 A
